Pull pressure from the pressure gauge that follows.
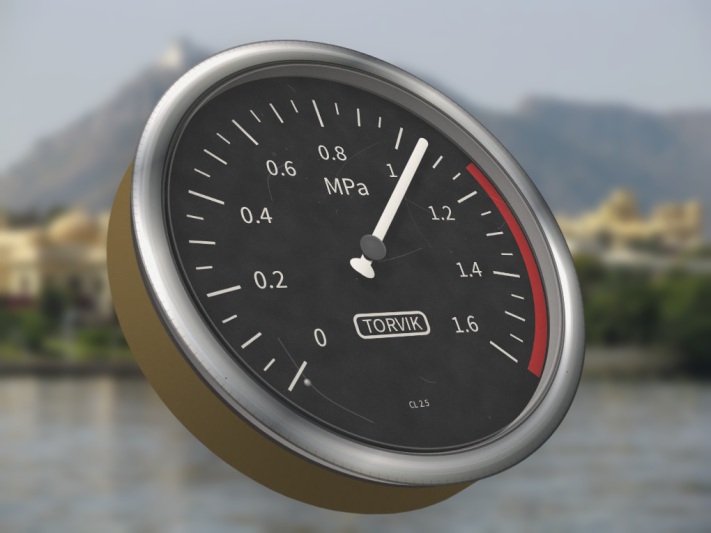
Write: 1.05 MPa
